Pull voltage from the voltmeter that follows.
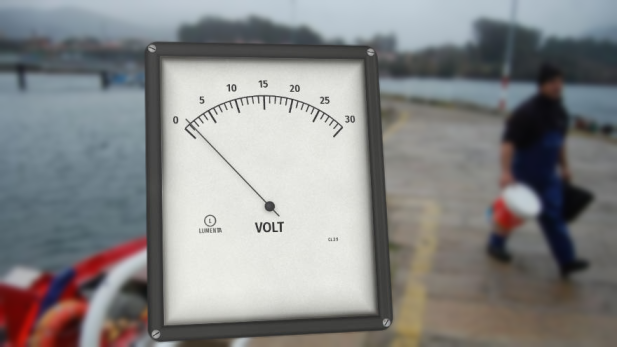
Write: 1 V
